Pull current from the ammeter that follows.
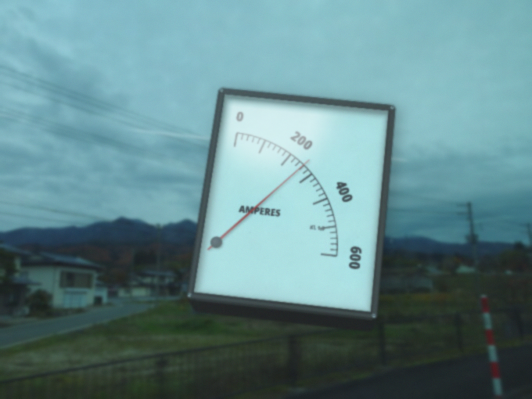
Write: 260 A
